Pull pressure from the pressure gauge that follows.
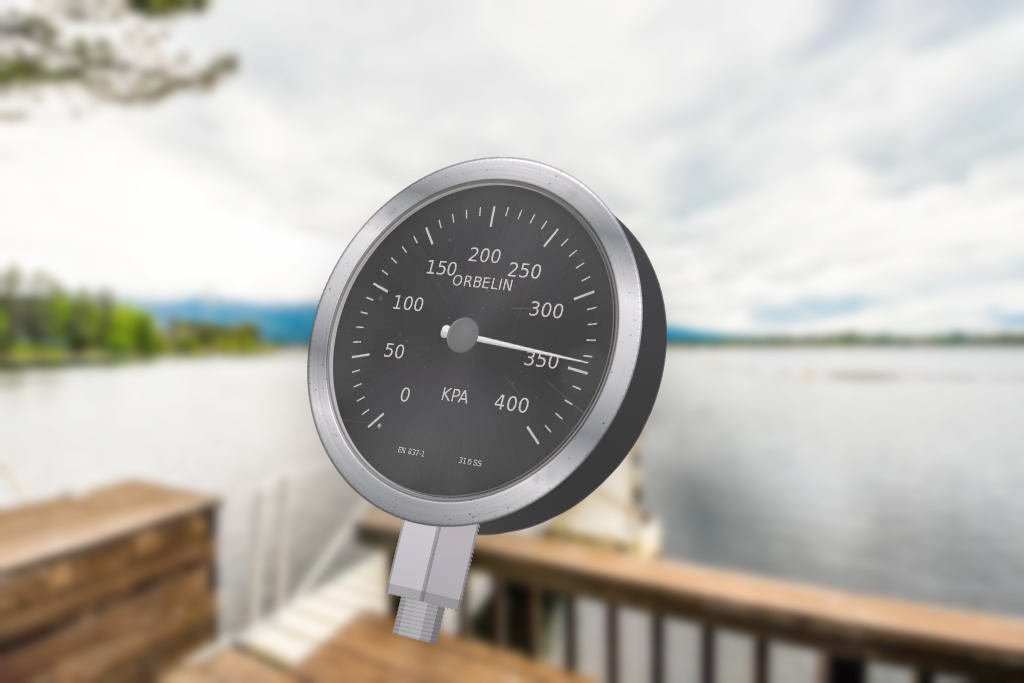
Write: 345 kPa
